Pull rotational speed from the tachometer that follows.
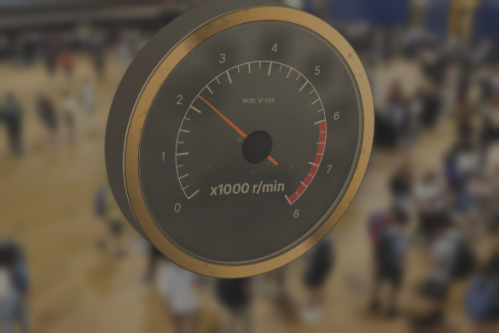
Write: 2250 rpm
